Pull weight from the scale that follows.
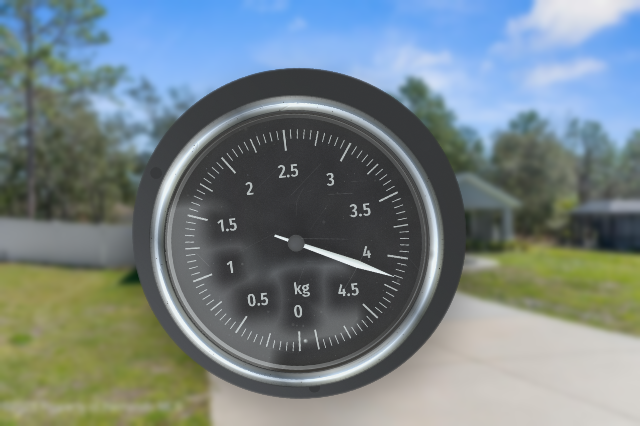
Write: 4.15 kg
